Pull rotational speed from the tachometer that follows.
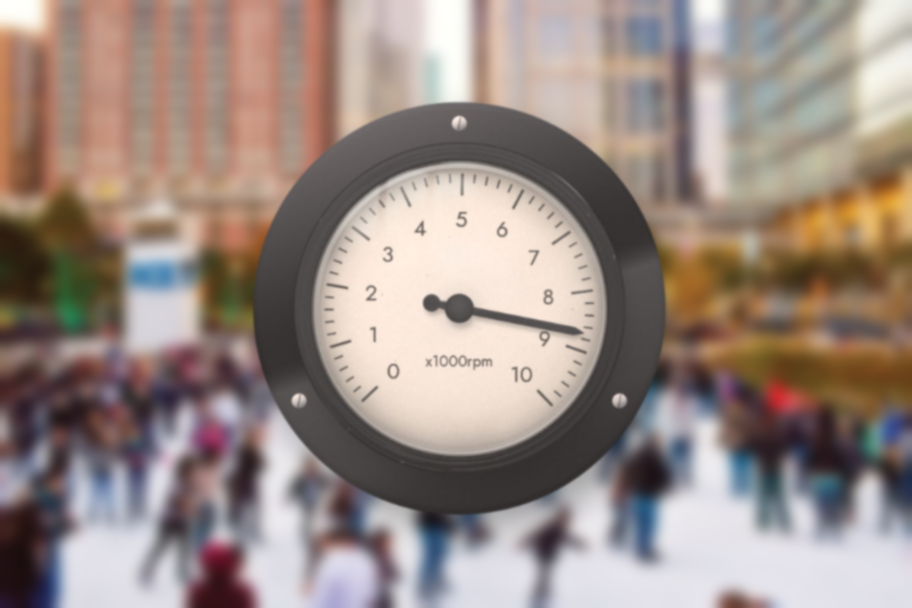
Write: 8700 rpm
